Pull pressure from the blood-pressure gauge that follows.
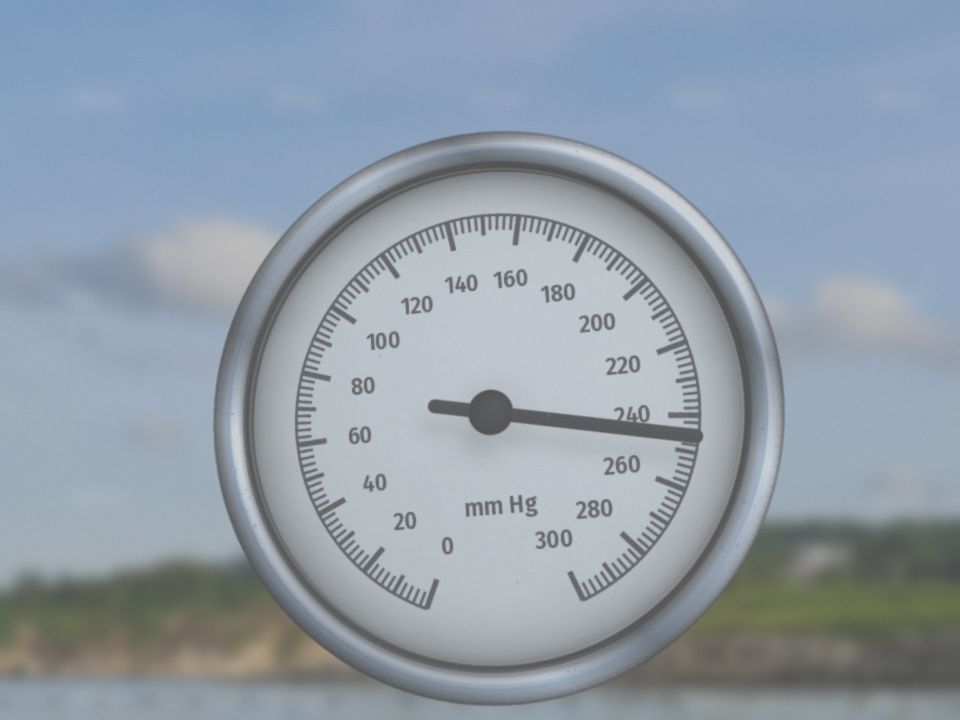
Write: 246 mmHg
